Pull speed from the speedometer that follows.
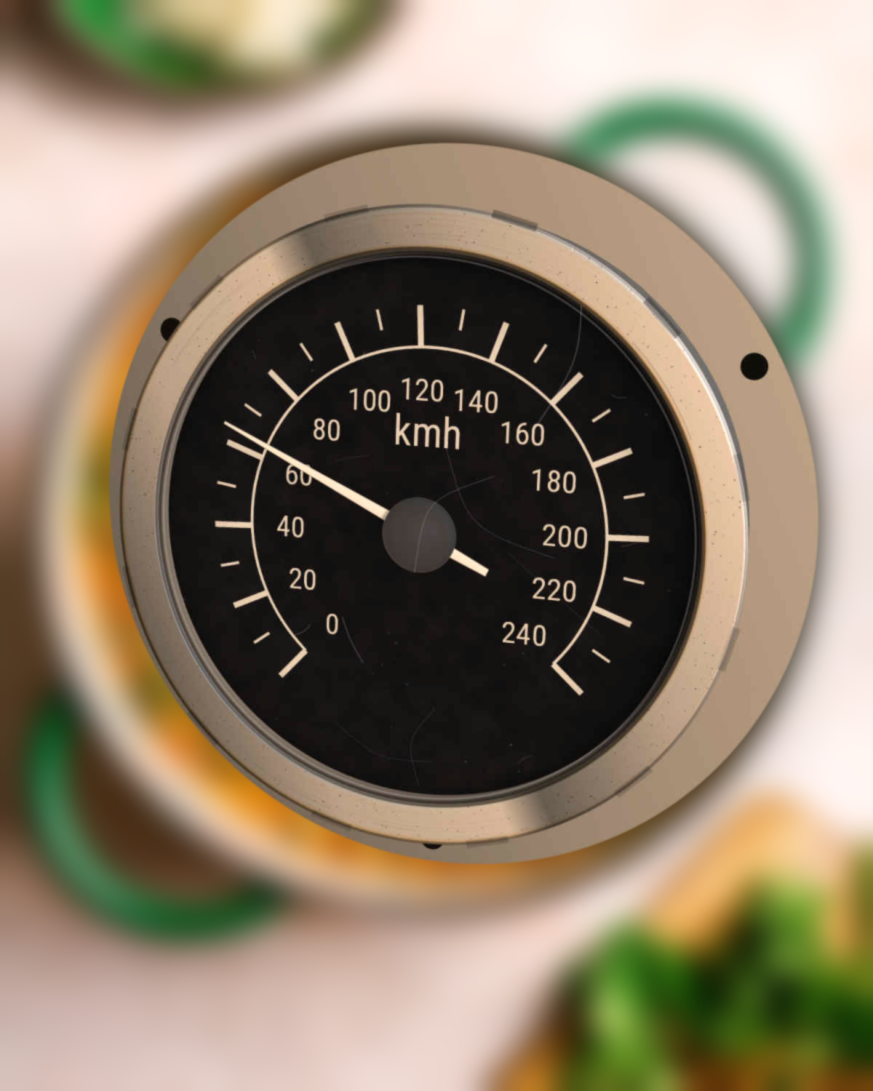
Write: 65 km/h
